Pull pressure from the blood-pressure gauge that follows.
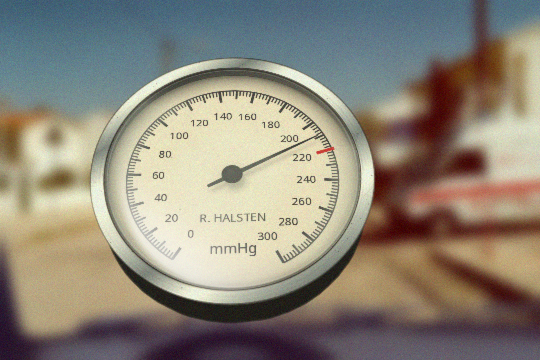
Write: 210 mmHg
